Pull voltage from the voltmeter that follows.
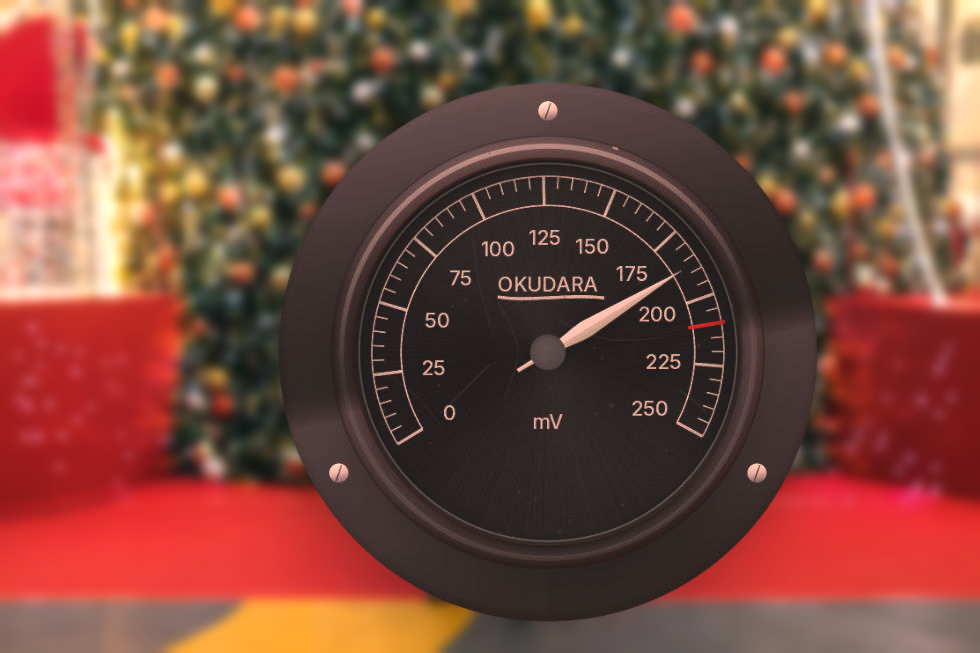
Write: 187.5 mV
